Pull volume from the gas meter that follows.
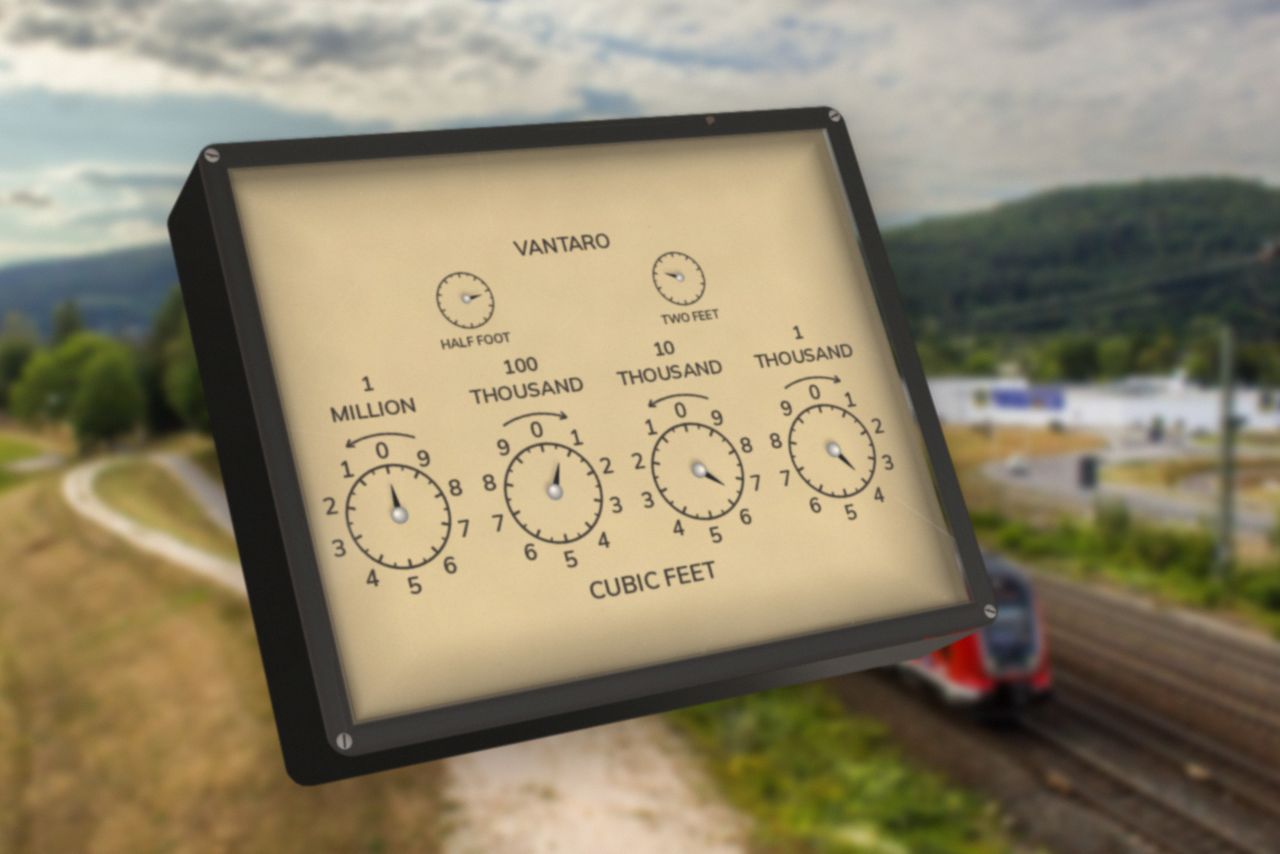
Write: 6400 ft³
